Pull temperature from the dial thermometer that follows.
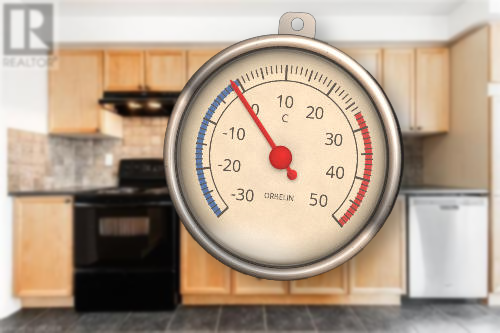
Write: -1 °C
